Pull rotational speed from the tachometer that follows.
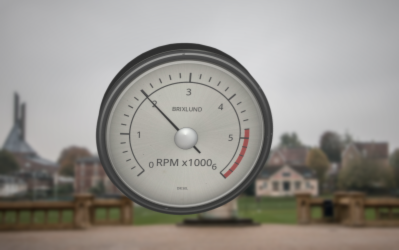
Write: 2000 rpm
